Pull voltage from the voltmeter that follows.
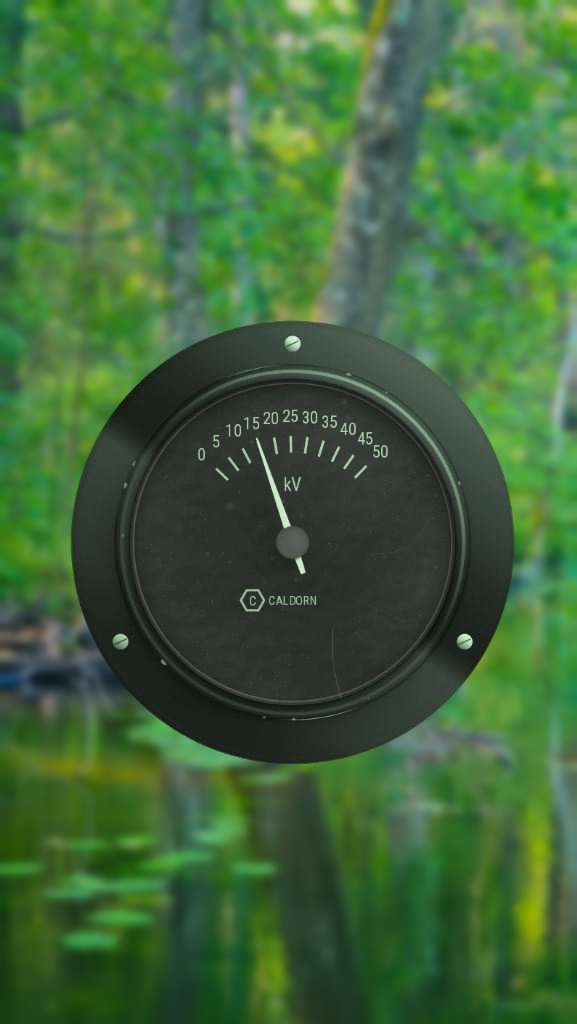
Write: 15 kV
